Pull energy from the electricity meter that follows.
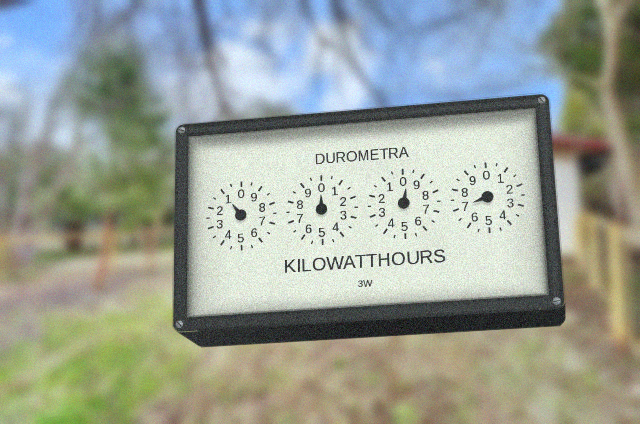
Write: 997 kWh
